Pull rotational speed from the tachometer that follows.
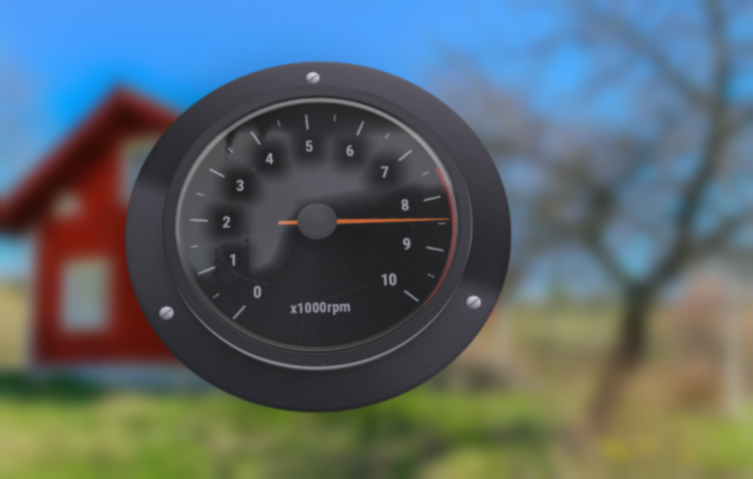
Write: 8500 rpm
